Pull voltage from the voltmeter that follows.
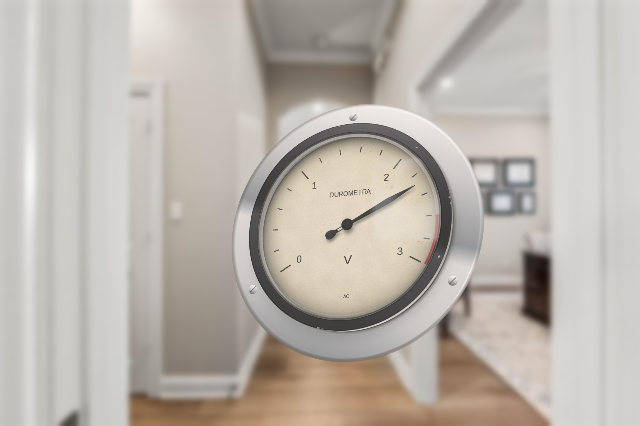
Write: 2.3 V
